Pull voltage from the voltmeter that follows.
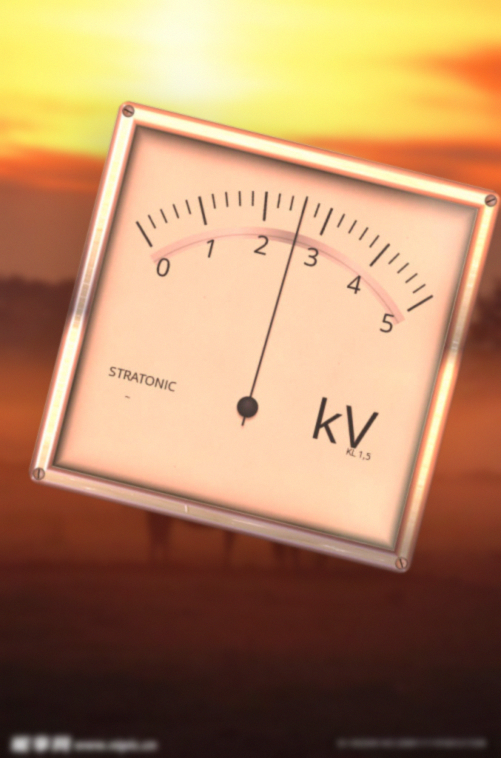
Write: 2.6 kV
